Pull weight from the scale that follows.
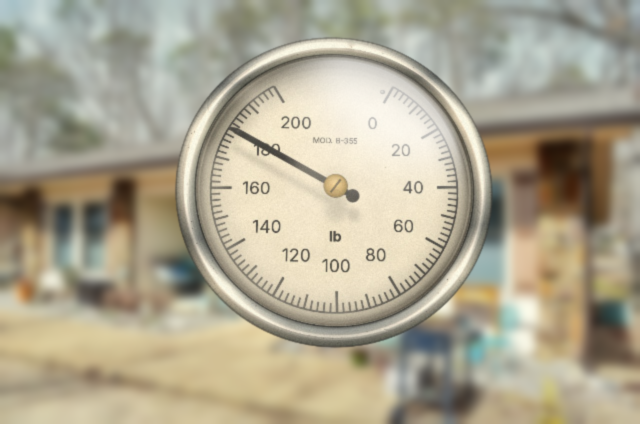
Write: 180 lb
